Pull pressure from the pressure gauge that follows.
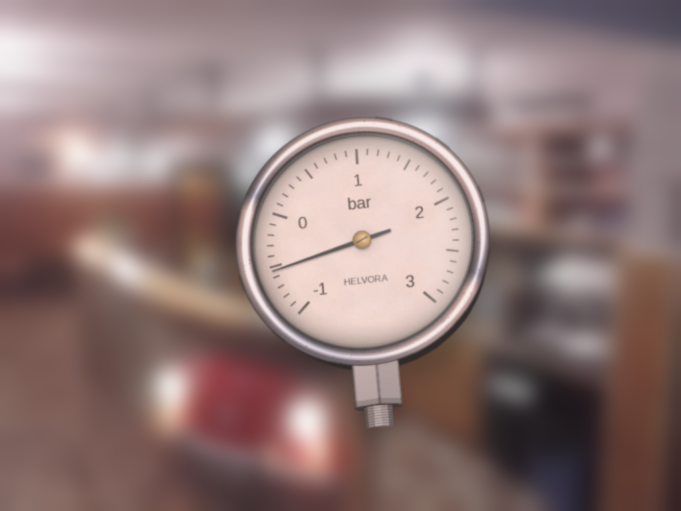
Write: -0.55 bar
